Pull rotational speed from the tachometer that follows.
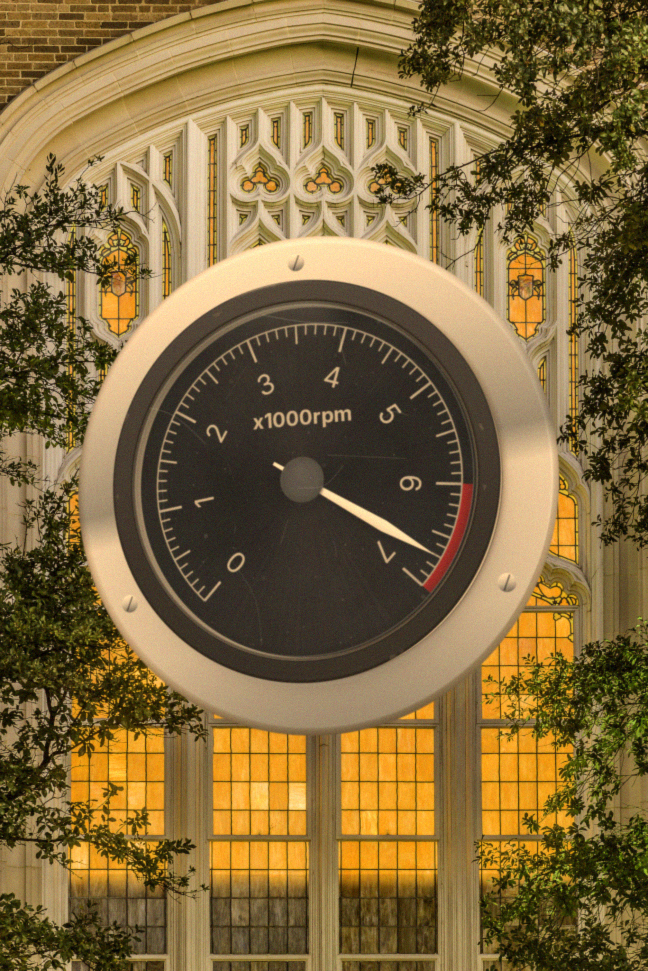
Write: 6700 rpm
